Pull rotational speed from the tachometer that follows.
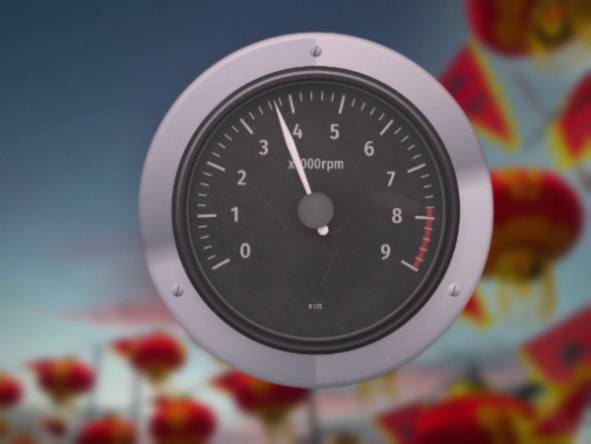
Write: 3700 rpm
